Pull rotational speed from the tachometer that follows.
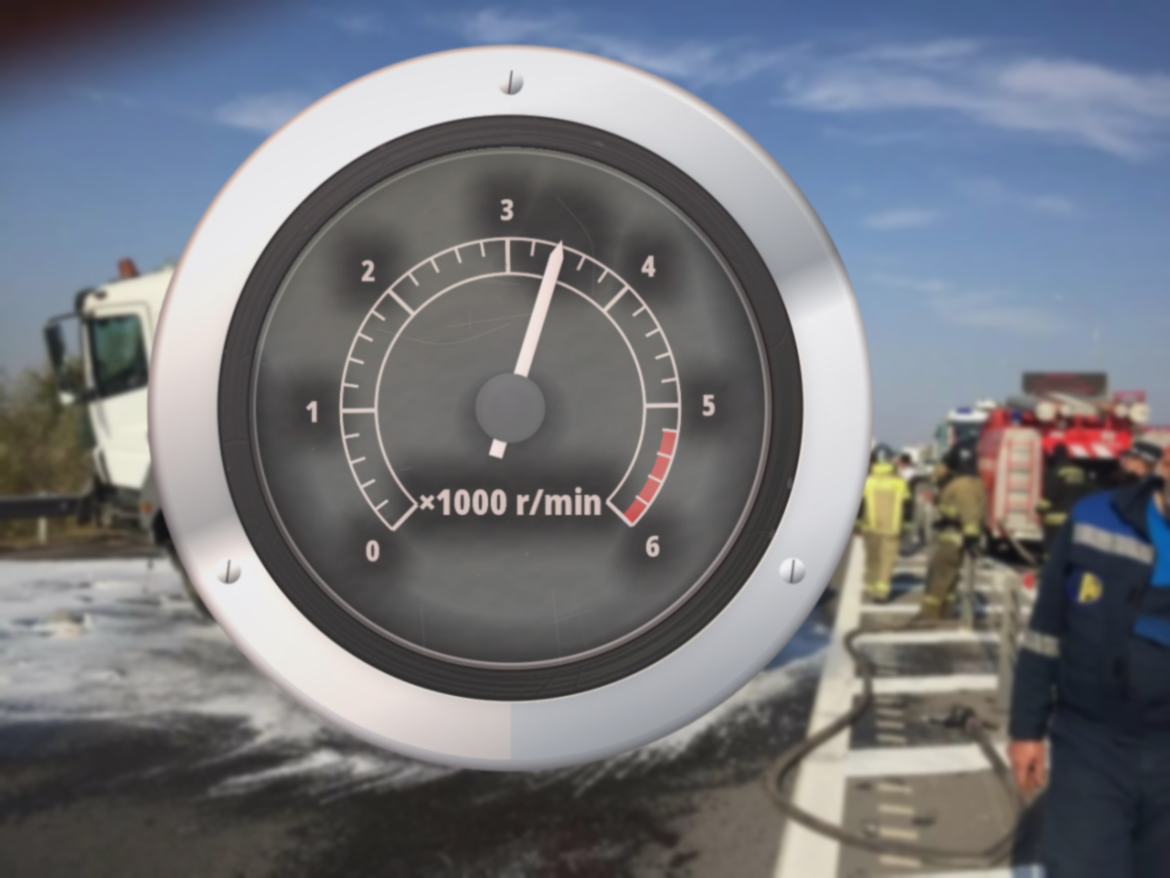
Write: 3400 rpm
